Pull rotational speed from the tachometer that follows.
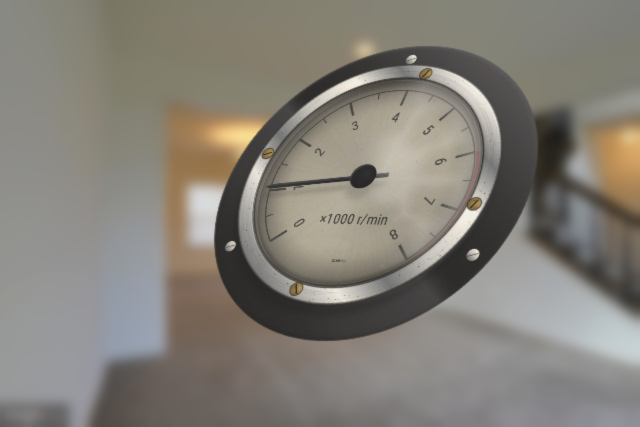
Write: 1000 rpm
